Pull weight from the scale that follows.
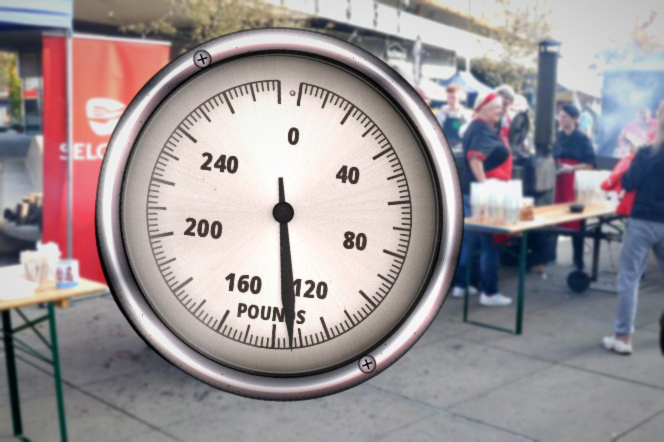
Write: 134 lb
